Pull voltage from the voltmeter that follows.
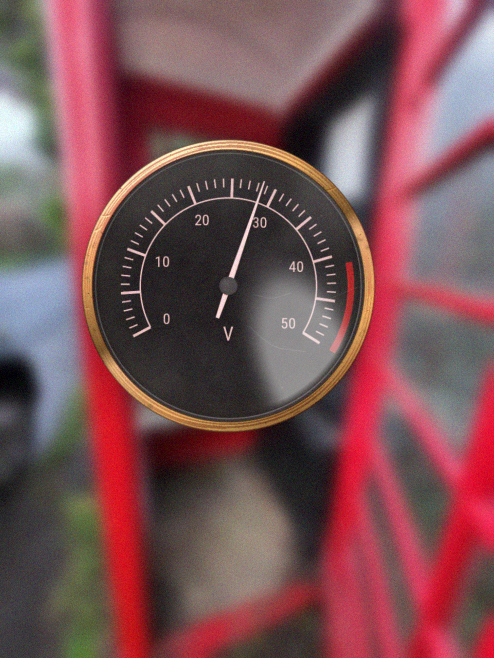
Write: 28.5 V
